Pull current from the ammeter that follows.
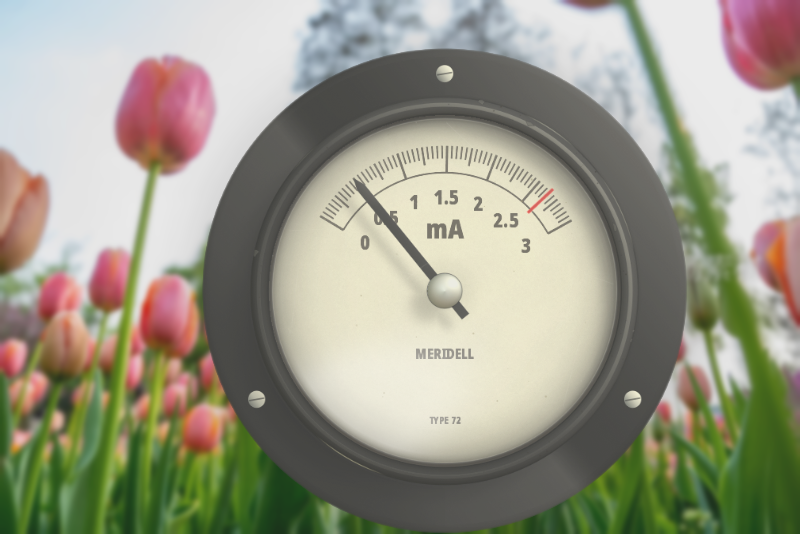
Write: 0.5 mA
